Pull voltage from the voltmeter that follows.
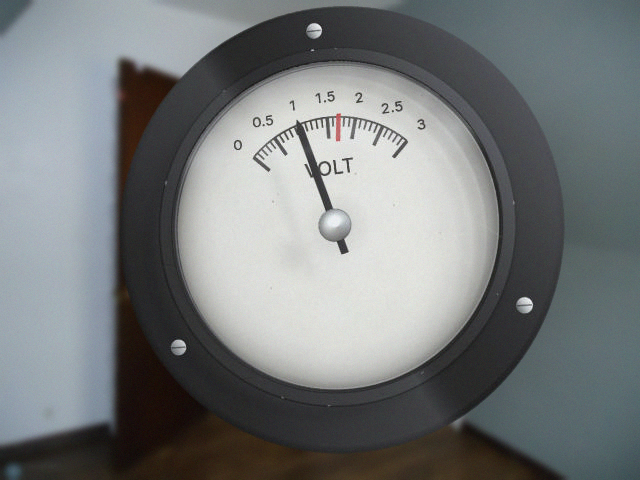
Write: 1 V
